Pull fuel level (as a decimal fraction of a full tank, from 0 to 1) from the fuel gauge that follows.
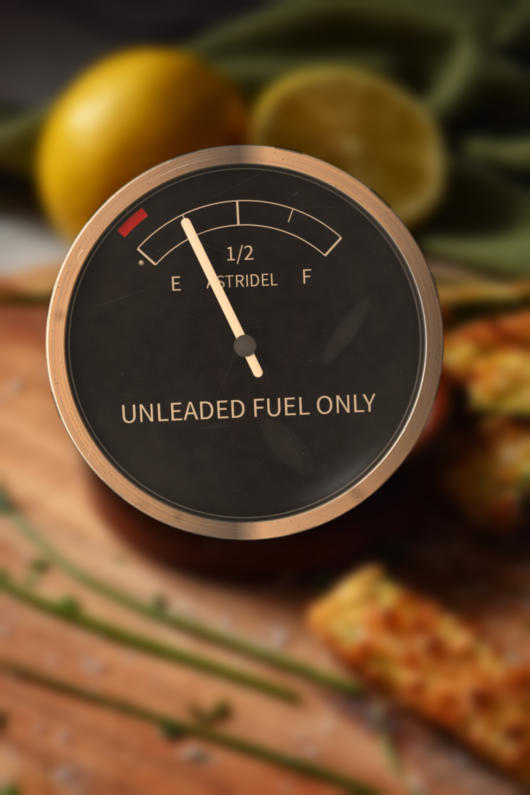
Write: 0.25
